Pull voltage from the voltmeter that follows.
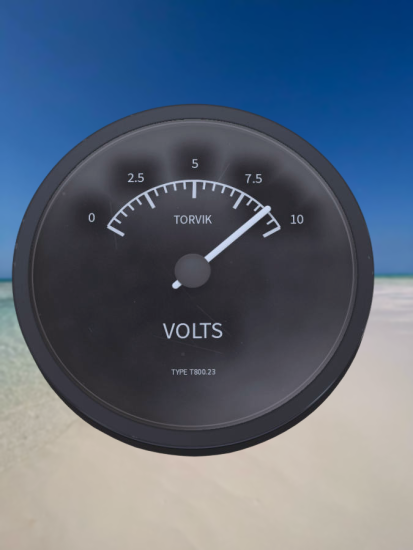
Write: 9 V
